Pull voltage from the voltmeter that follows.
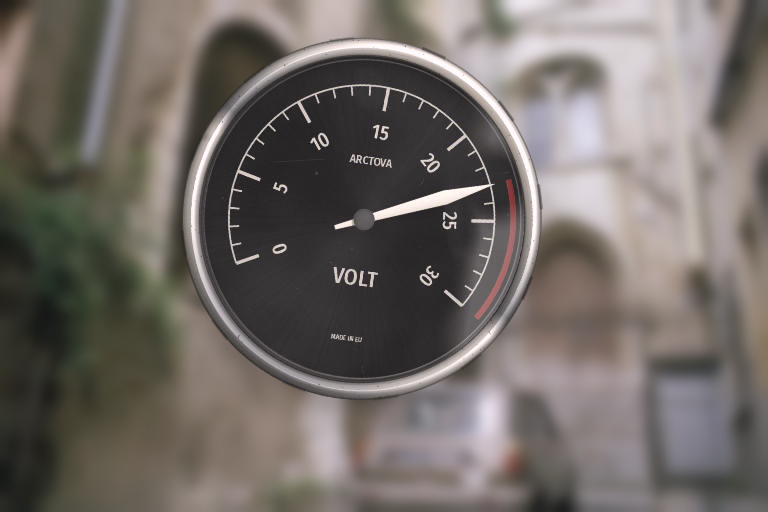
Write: 23 V
